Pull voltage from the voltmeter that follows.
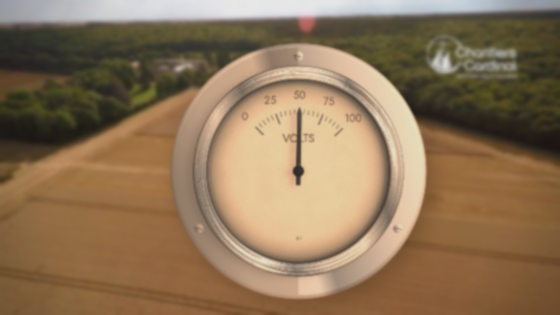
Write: 50 V
